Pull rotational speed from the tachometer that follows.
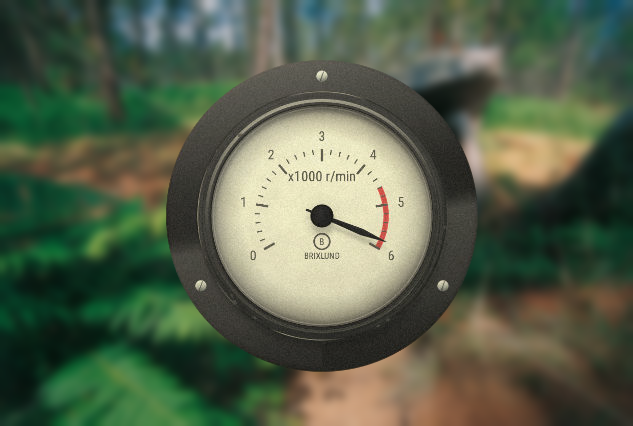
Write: 5800 rpm
